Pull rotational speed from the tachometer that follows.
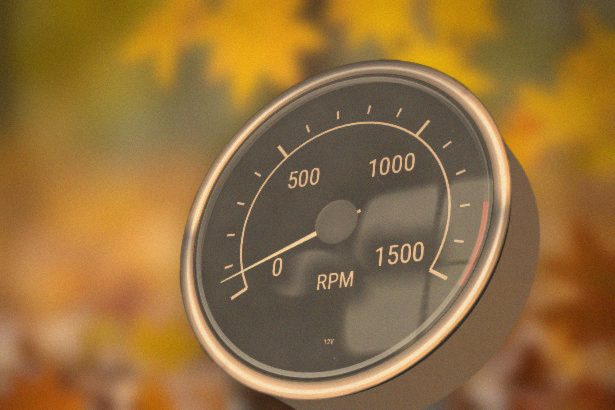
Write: 50 rpm
